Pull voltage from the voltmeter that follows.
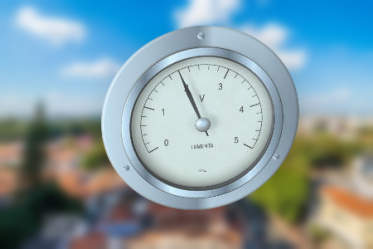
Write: 2 V
